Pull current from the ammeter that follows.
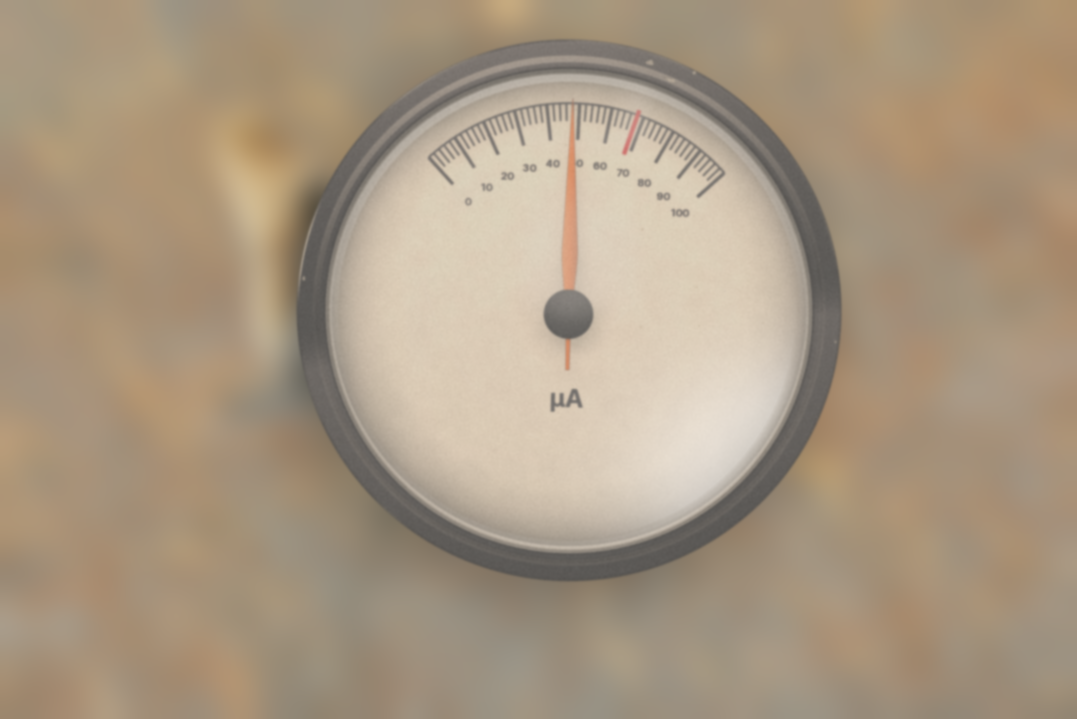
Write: 48 µA
